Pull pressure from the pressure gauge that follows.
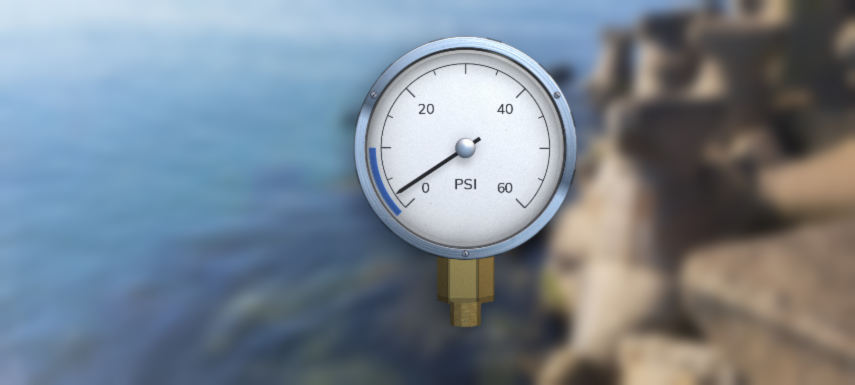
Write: 2.5 psi
